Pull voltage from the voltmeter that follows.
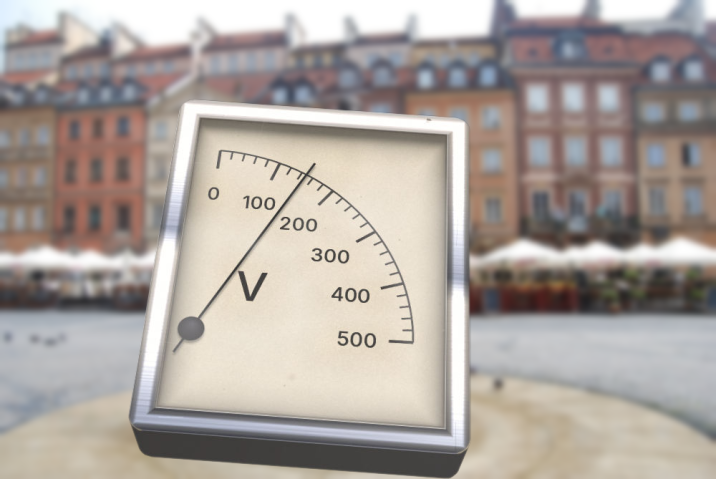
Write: 150 V
